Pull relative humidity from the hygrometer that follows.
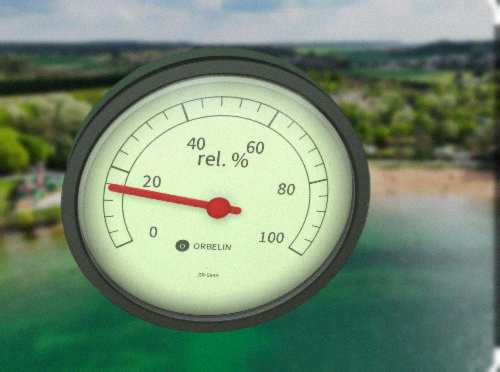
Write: 16 %
